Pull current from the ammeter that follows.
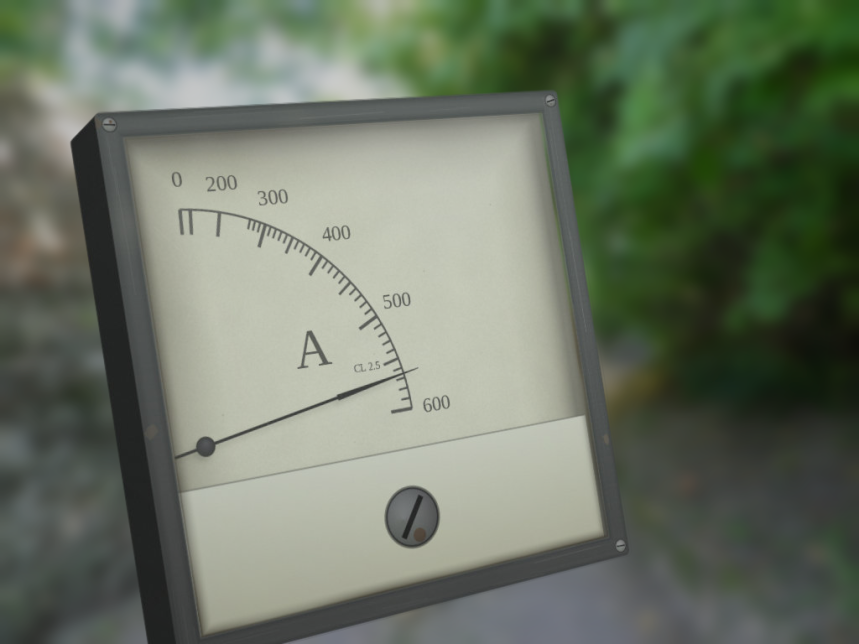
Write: 565 A
